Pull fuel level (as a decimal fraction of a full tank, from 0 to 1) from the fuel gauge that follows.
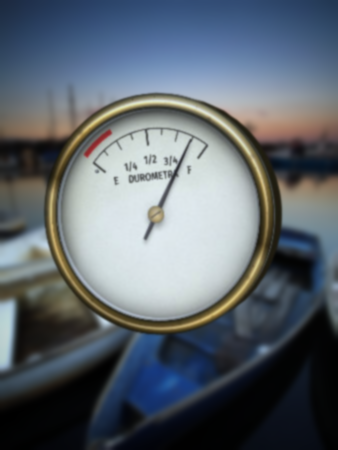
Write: 0.875
